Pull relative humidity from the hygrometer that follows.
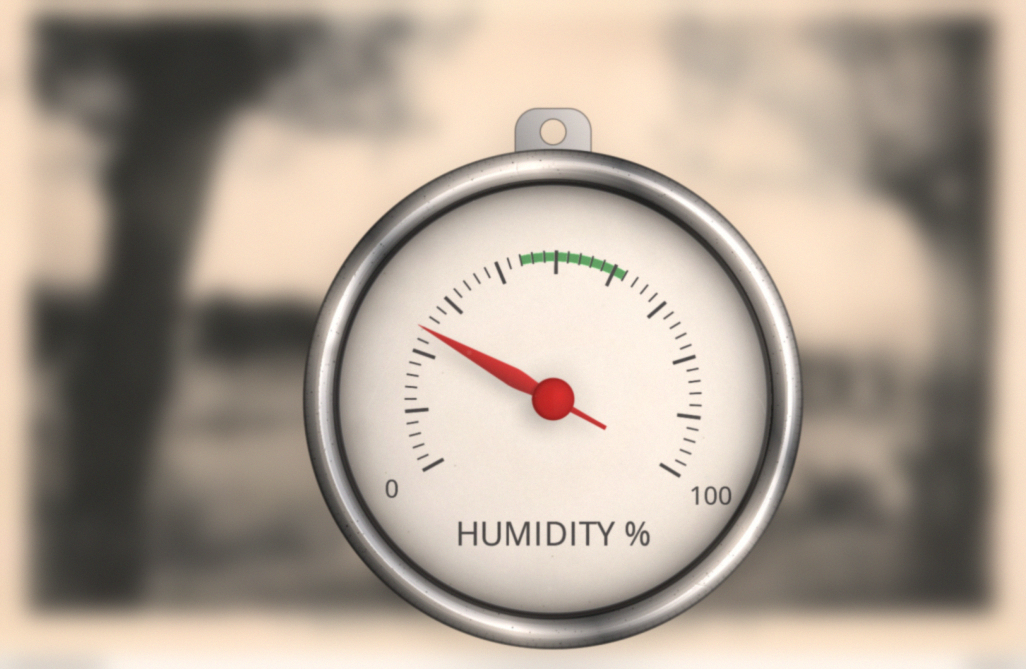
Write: 24 %
